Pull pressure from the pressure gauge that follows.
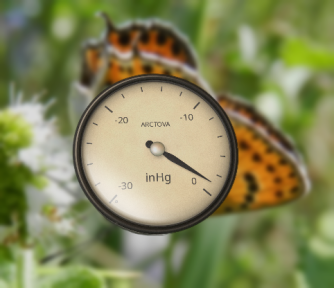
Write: -1 inHg
